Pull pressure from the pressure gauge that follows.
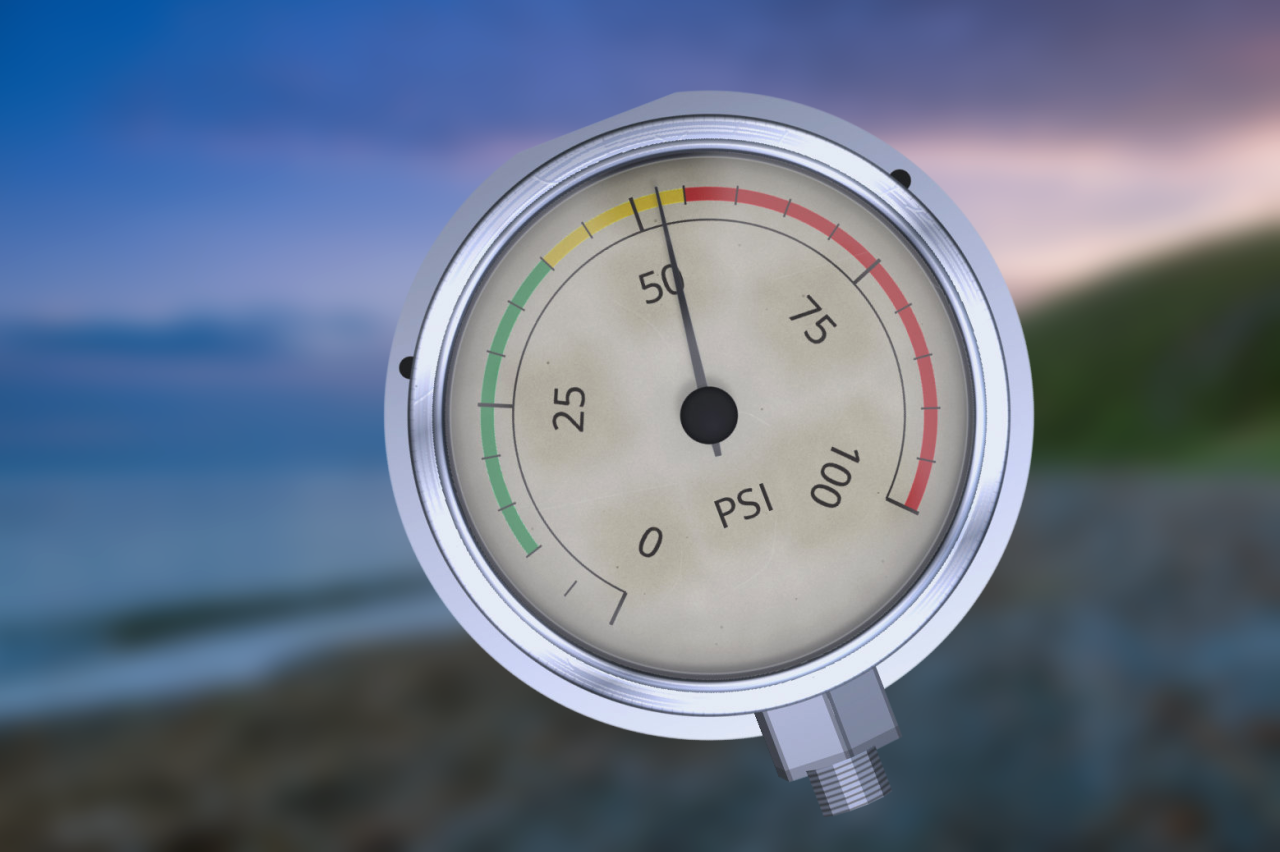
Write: 52.5 psi
